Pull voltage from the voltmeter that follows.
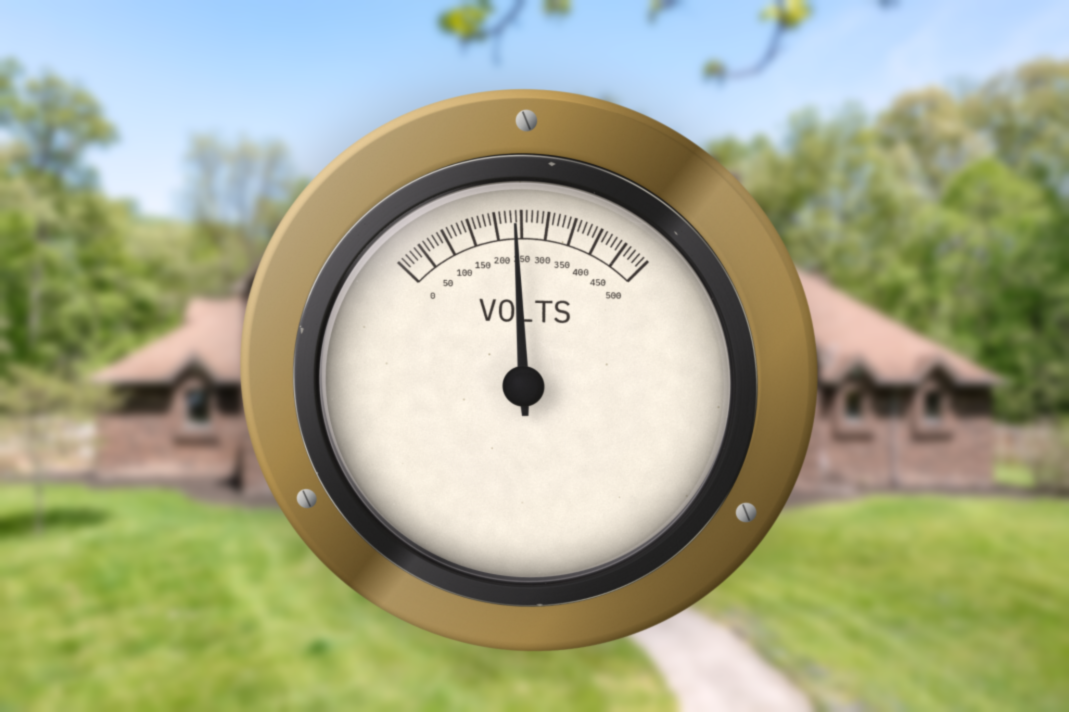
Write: 240 V
